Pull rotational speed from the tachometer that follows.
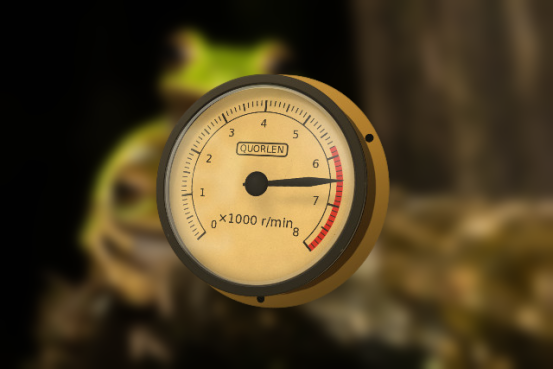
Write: 6500 rpm
